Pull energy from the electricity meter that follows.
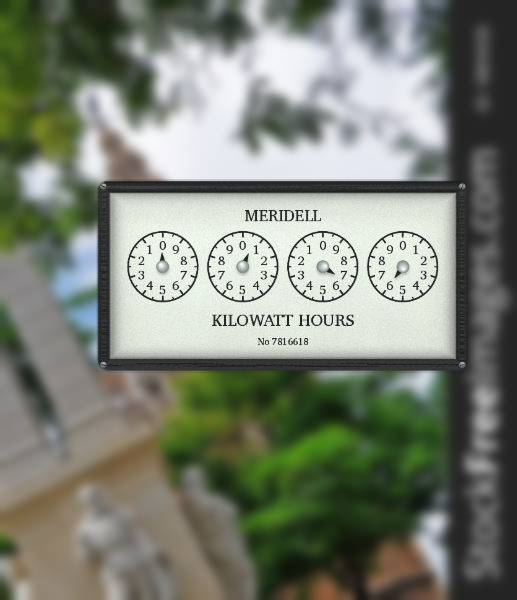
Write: 66 kWh
